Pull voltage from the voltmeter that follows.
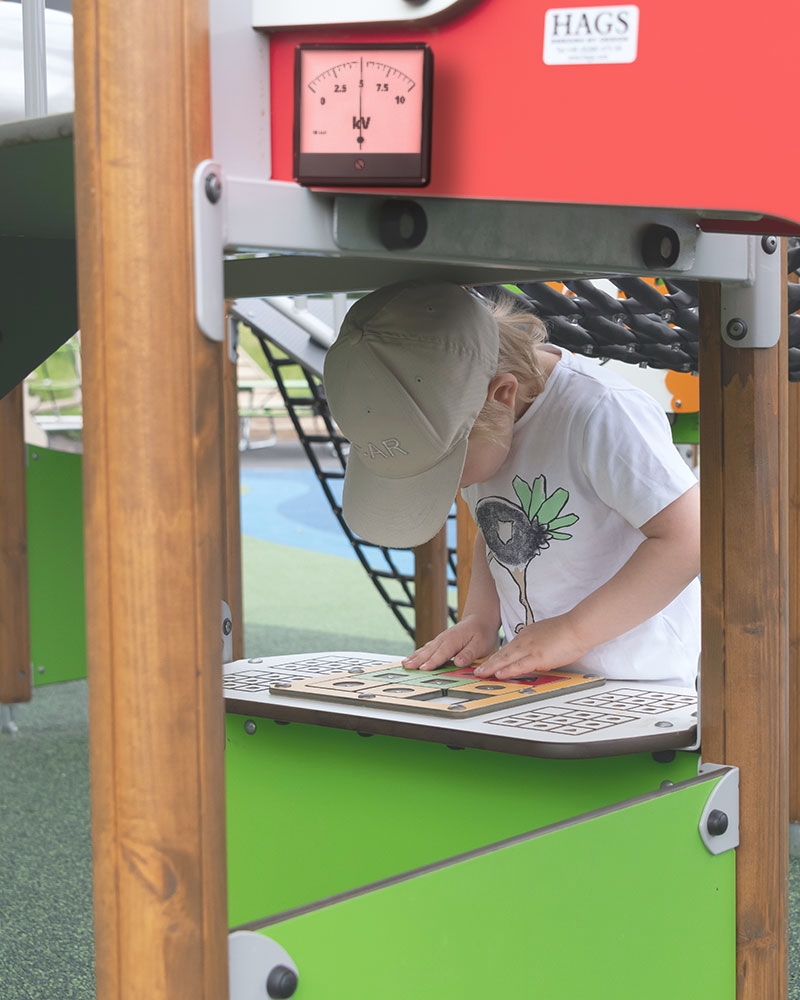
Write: 5 kV
